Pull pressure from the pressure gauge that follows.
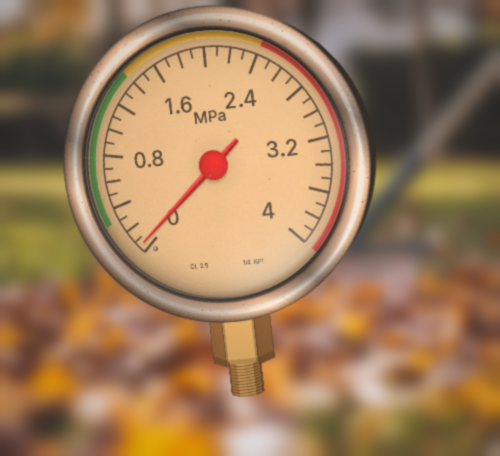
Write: 0.05 MPa
